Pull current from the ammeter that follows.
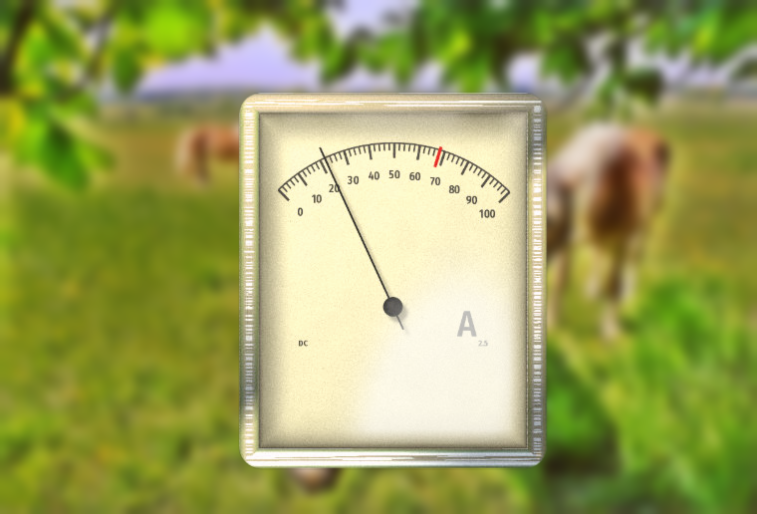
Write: 22 A
